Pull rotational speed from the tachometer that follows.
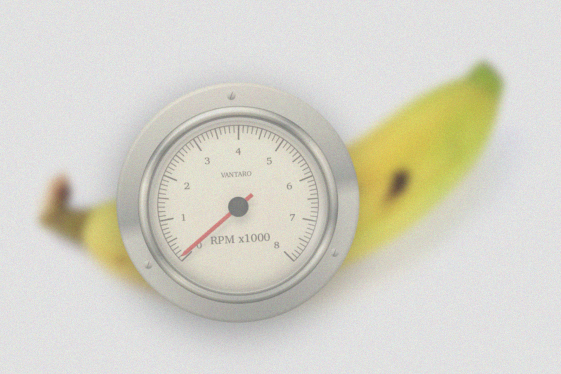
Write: 100 rpm
